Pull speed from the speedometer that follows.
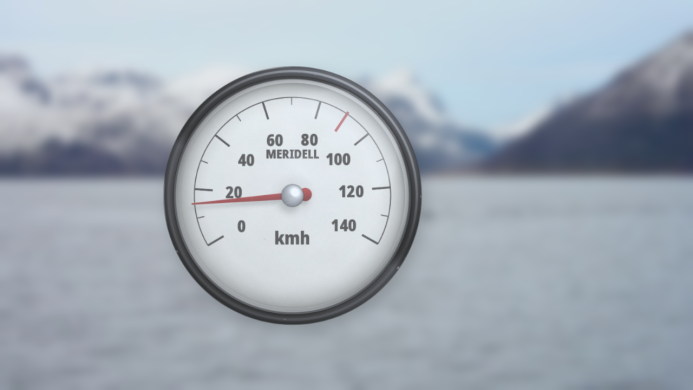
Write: 15 km/h
